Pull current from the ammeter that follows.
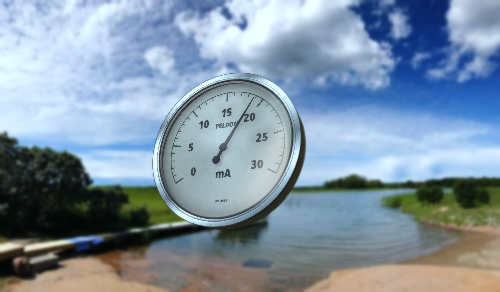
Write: 19 mA
